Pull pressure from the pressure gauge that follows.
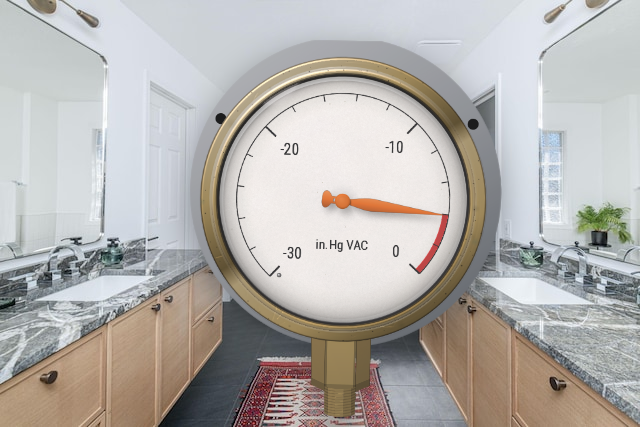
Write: -4 inHg
